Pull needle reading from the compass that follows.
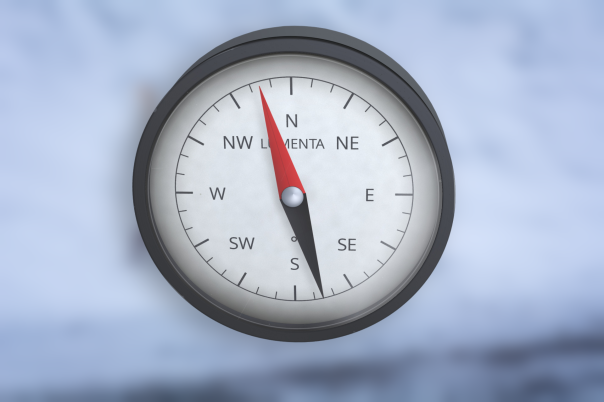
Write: 345 °
